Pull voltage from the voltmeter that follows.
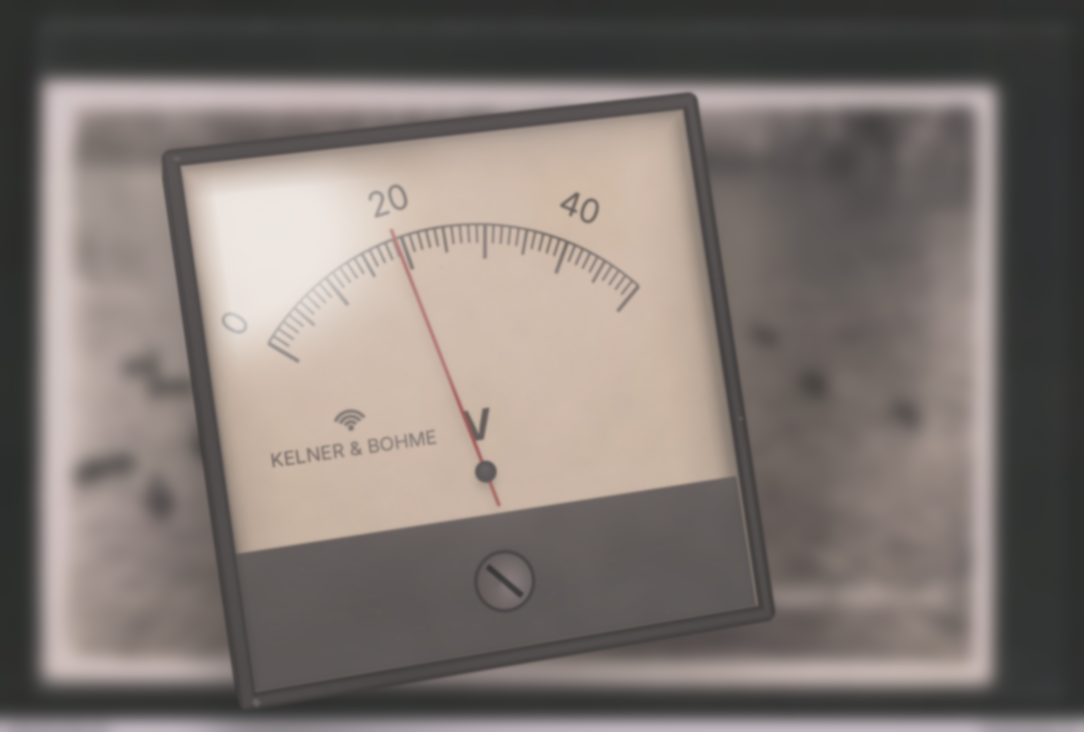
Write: 19 V
